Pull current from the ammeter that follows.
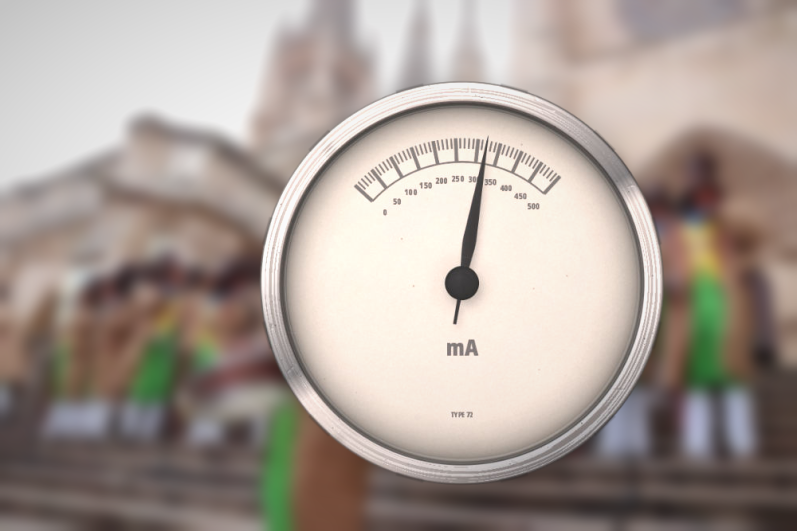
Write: 320 mA
